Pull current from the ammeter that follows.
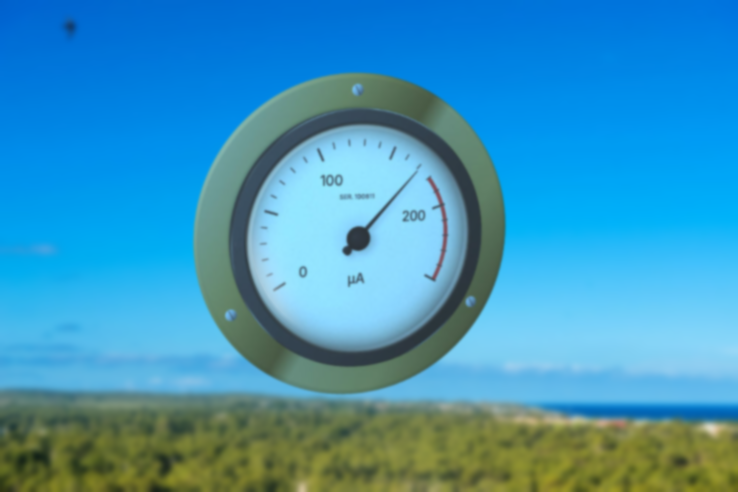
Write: 170 µA
